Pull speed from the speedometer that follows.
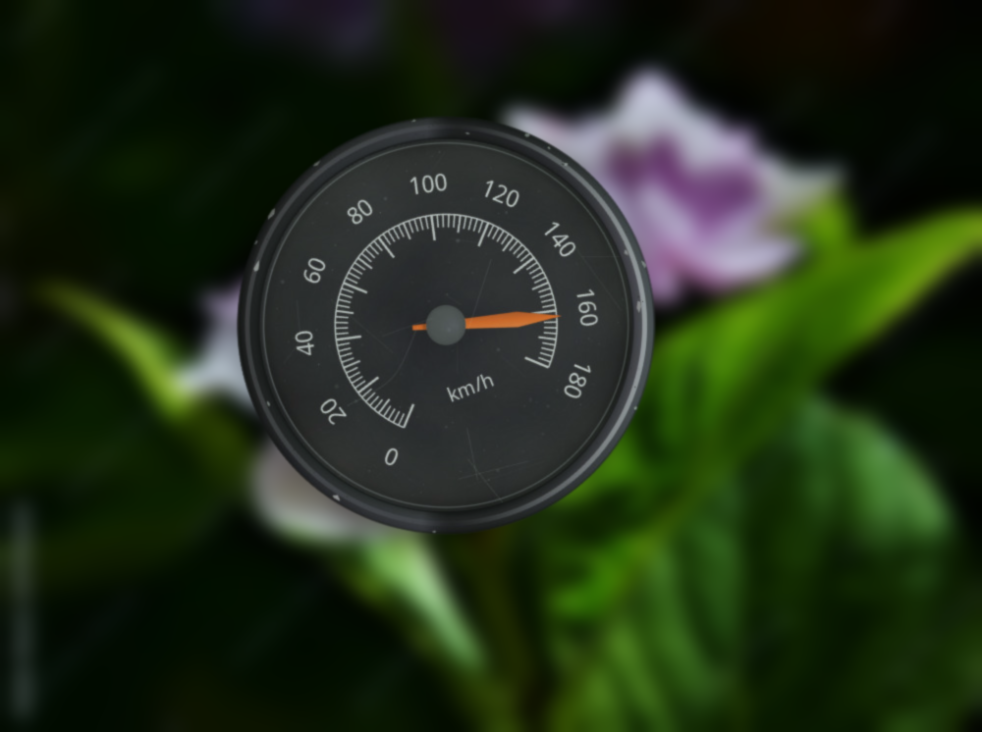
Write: 162 km/h
